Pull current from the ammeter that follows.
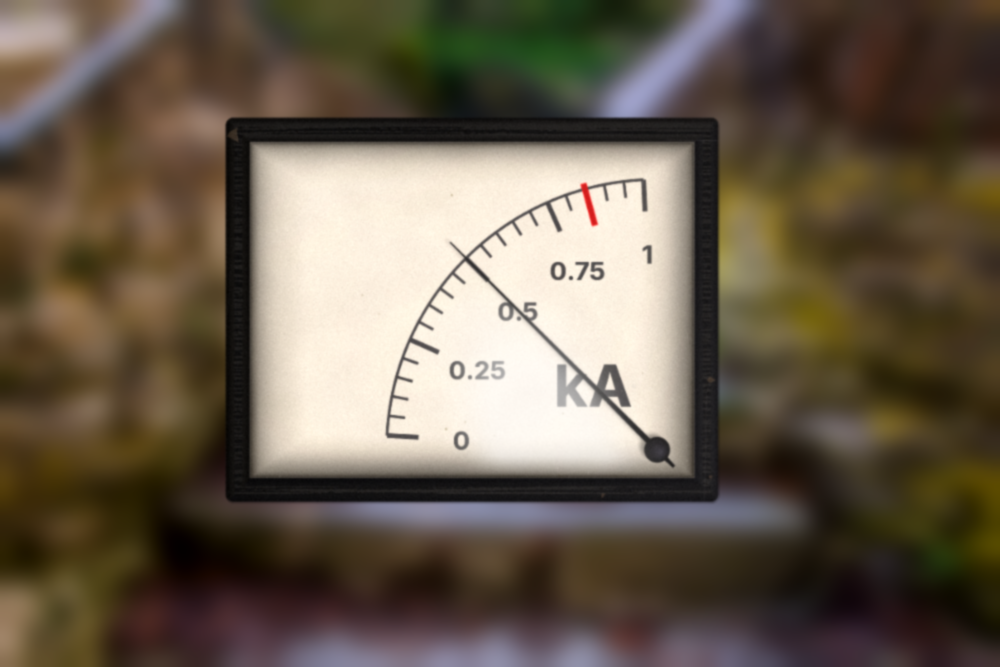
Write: 0.5 kA
